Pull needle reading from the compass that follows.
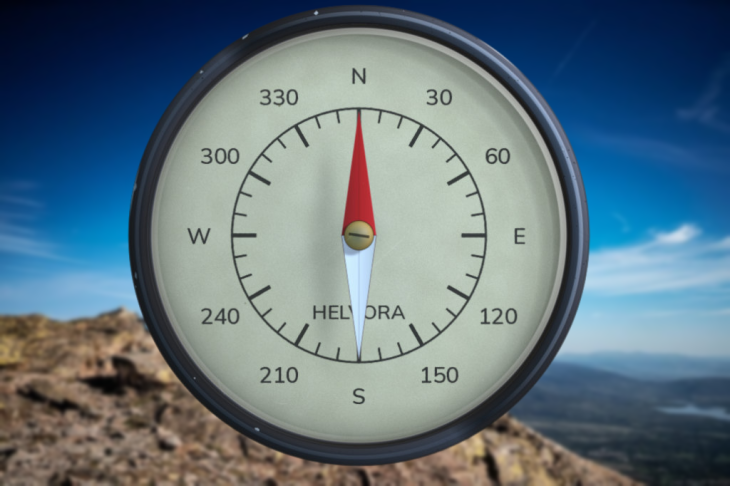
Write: 0 °
